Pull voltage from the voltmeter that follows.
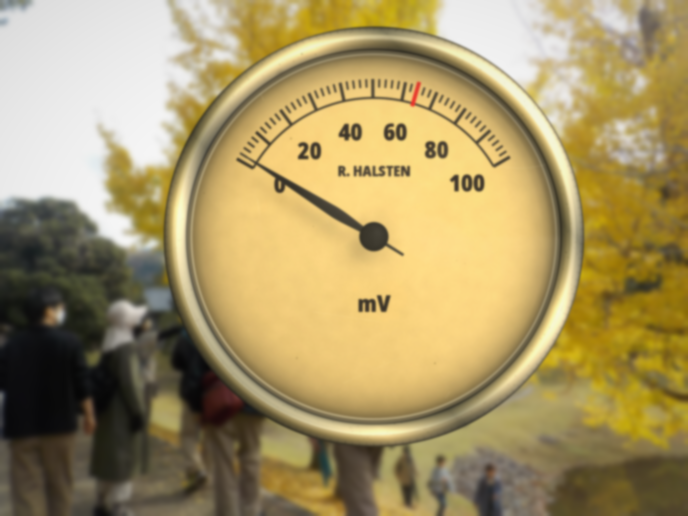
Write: 2 mV
